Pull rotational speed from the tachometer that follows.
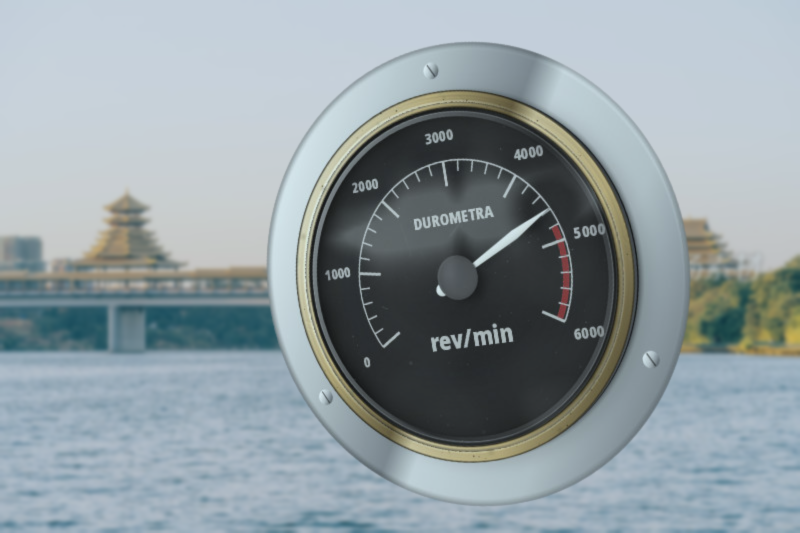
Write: 4600 rpm
